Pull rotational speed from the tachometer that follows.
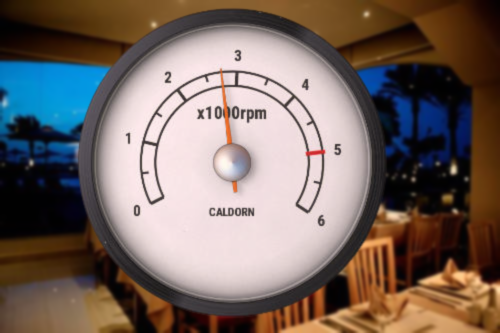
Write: 2750 rpm
